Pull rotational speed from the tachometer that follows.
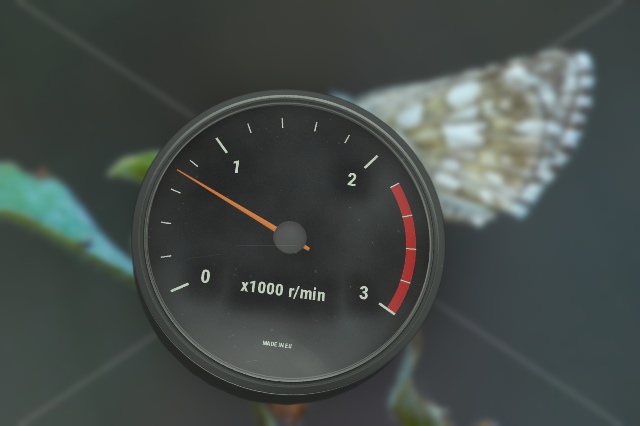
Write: 700 rpm
